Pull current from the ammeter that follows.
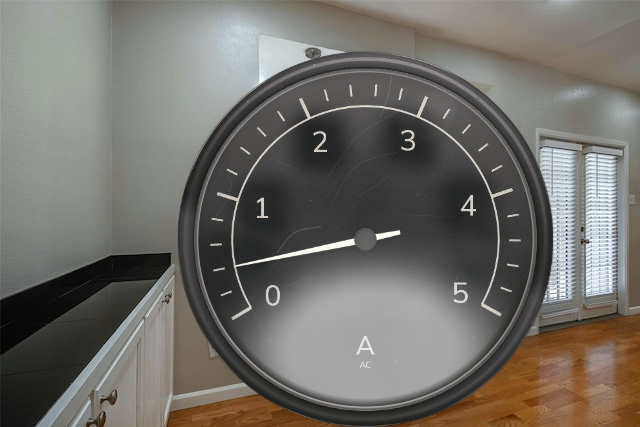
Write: 0.4 A
